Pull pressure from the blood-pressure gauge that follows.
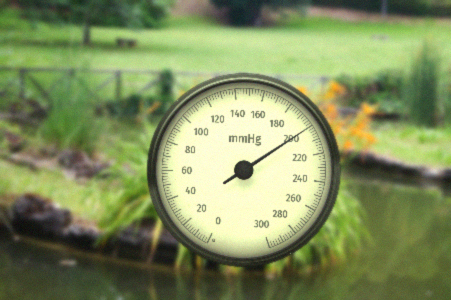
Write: 200 mmHg
